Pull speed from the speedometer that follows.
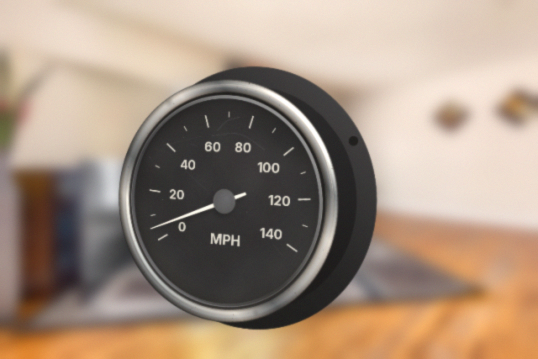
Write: 5 mph
